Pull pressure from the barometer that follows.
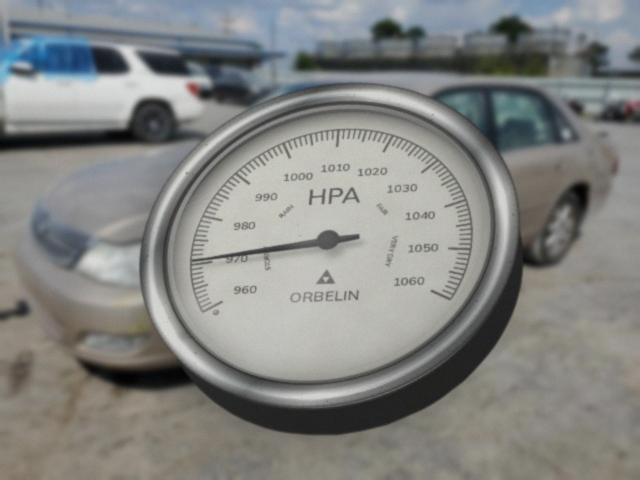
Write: 970 hPa
